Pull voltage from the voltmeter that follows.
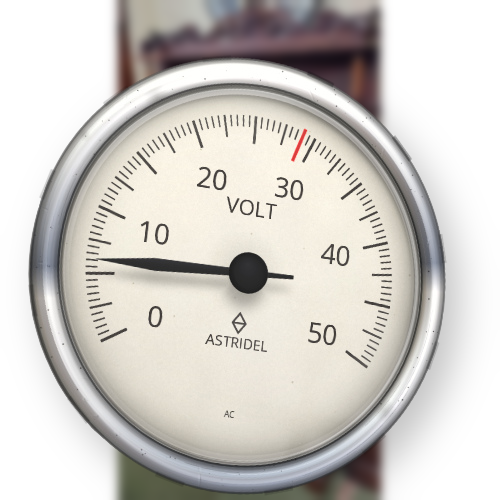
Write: 6 V
